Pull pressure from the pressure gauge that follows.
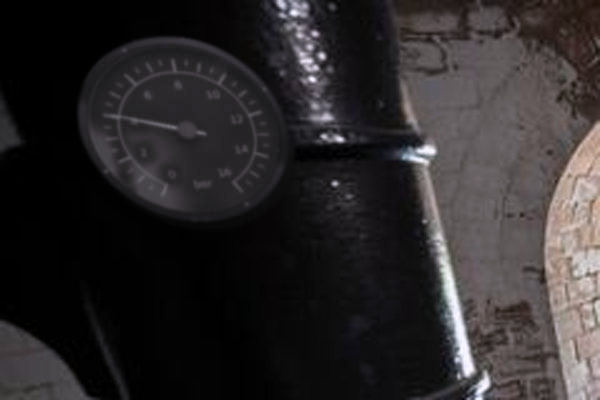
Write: 4 bar
